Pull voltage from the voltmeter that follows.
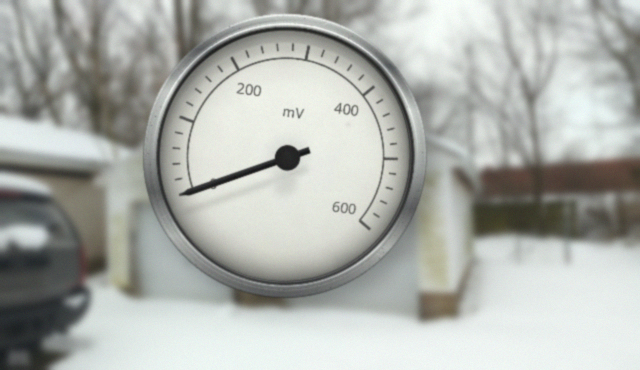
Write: 0 mV
